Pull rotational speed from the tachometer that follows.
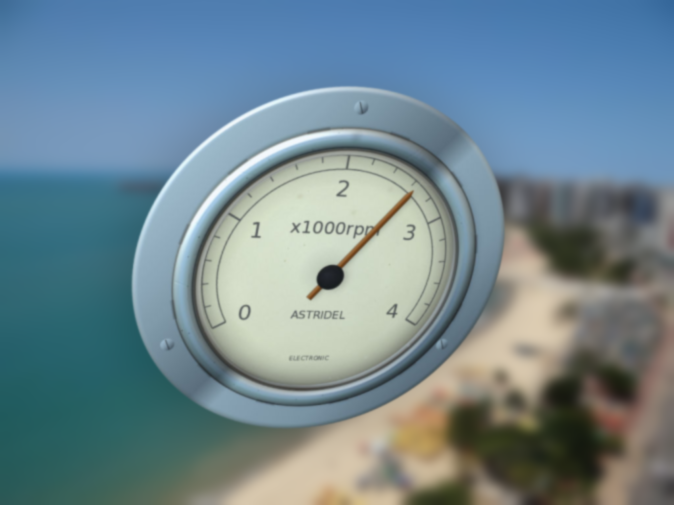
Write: 2600 rpm
